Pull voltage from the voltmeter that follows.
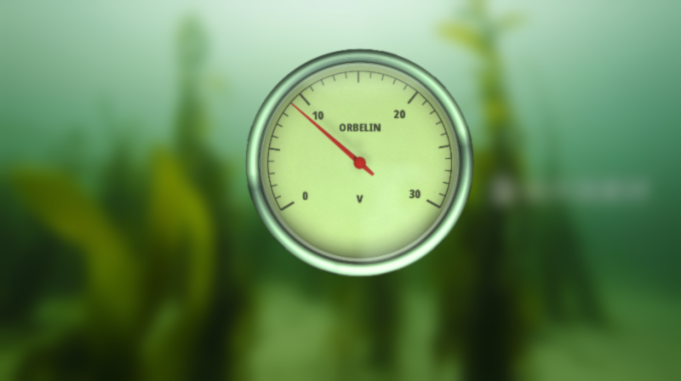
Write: 9 V
